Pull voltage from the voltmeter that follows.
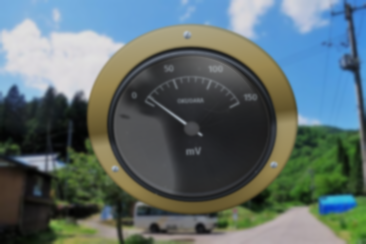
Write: 10 mV
